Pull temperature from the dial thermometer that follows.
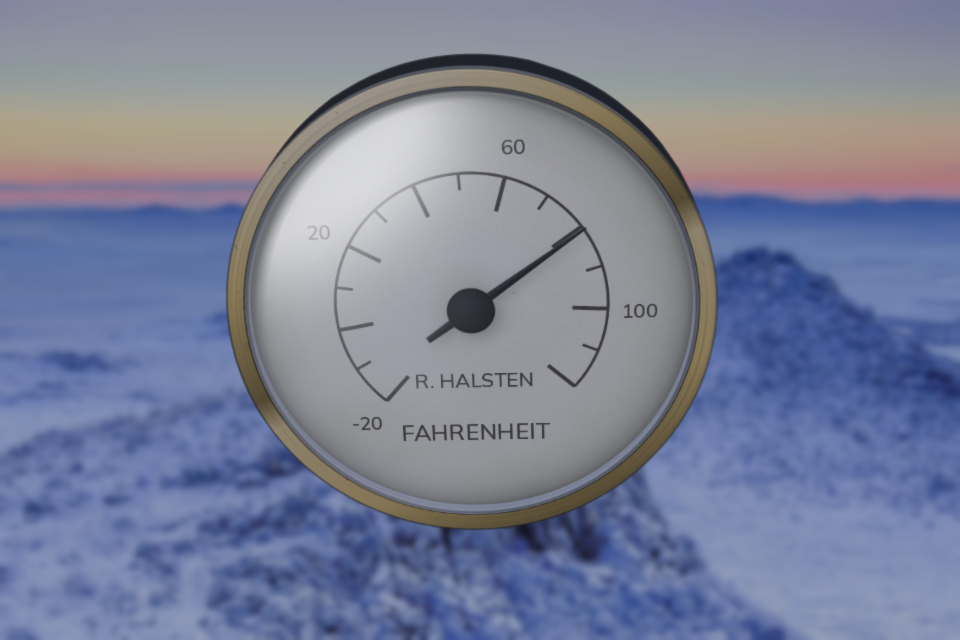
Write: 80 °F
